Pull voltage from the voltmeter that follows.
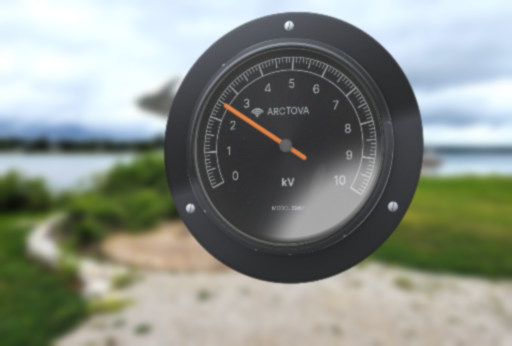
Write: 2.5 kV
